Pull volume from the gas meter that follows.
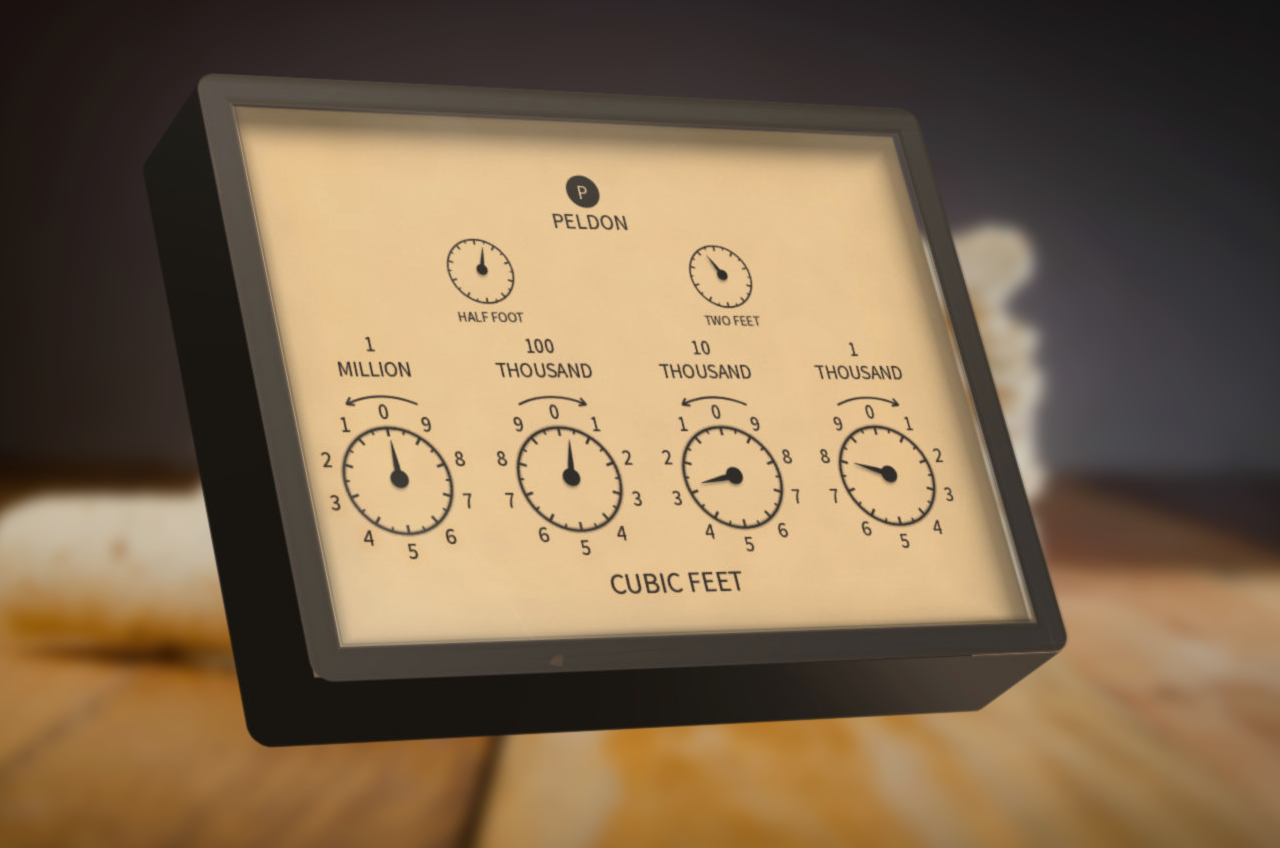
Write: 2800 ft³
